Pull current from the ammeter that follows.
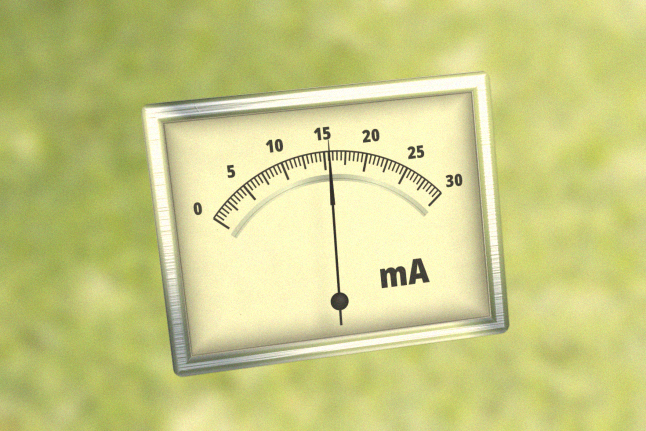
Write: 15.5 mA
